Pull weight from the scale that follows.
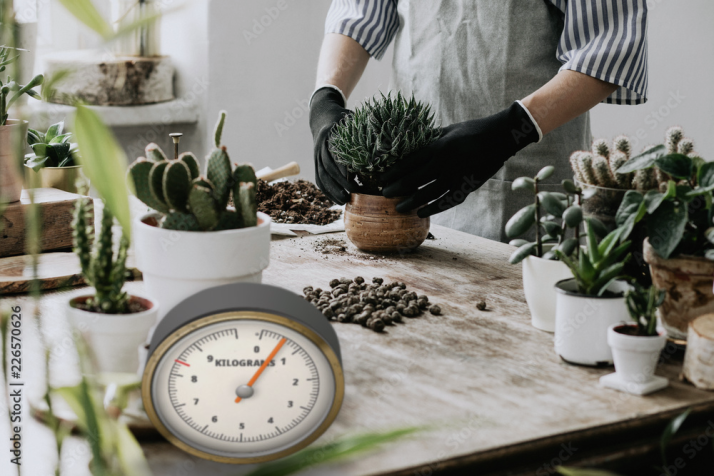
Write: 0.5 kg
